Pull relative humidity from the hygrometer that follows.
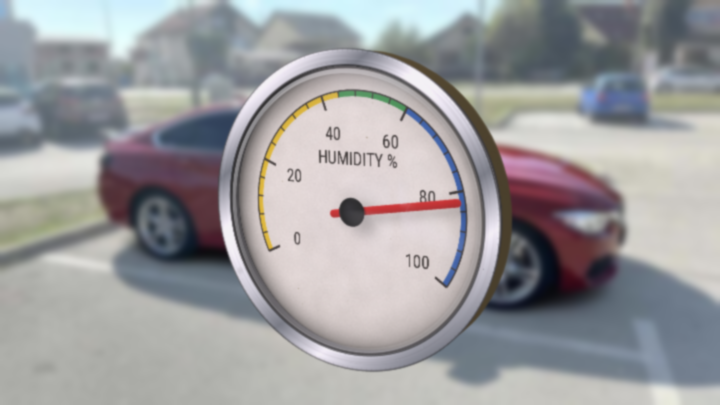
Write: 82 %
